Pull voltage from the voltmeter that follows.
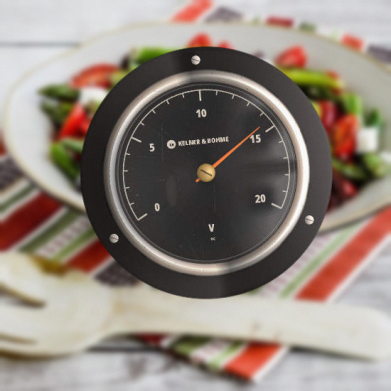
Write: 14.5 V
